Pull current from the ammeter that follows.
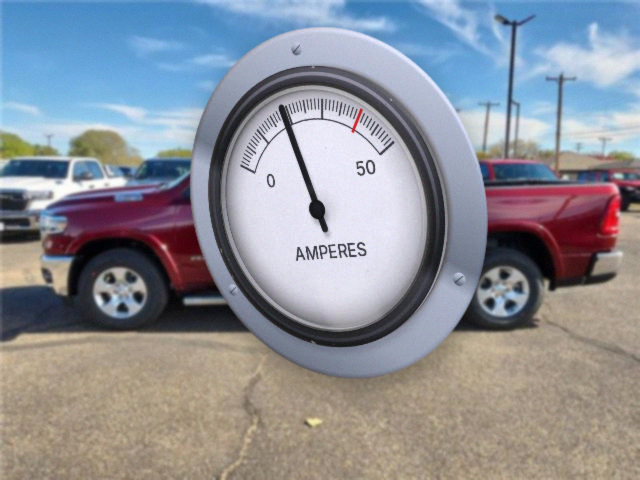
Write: 20 A
